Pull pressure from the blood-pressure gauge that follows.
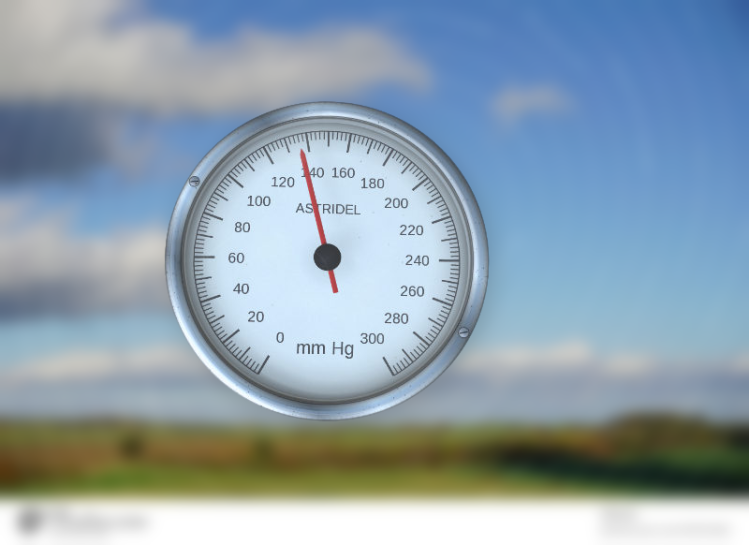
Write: 136 mmHg
